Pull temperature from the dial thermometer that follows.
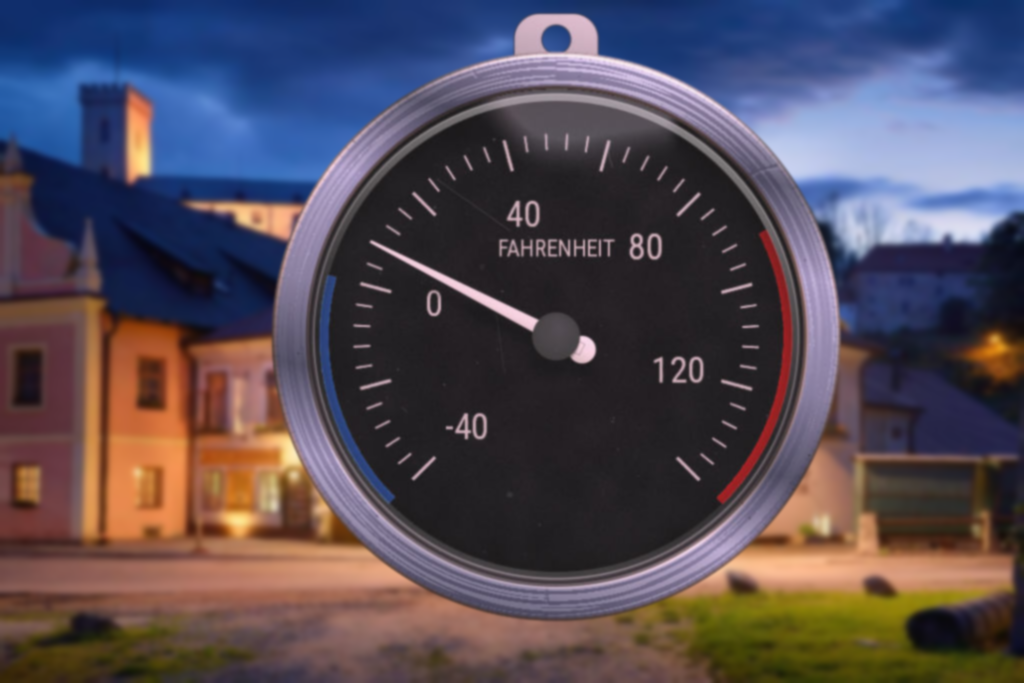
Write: 8 °F
